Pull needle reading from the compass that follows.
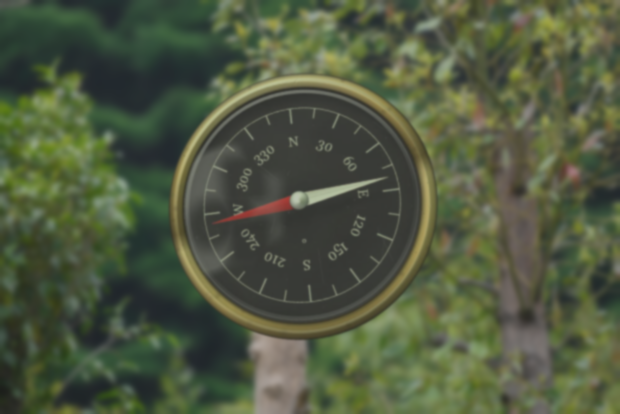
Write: 262.5 °
